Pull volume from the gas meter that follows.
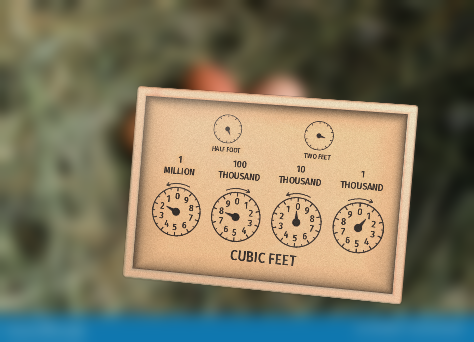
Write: 180100 ft³
